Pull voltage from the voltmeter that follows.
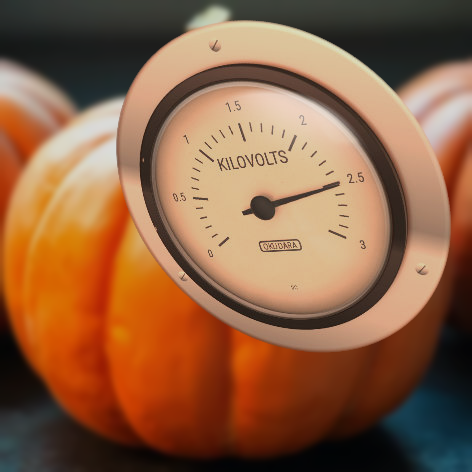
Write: 2.5 kV
